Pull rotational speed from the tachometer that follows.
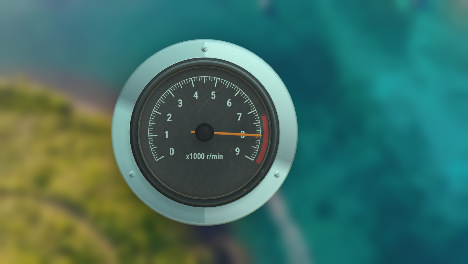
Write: 8000 rpm
